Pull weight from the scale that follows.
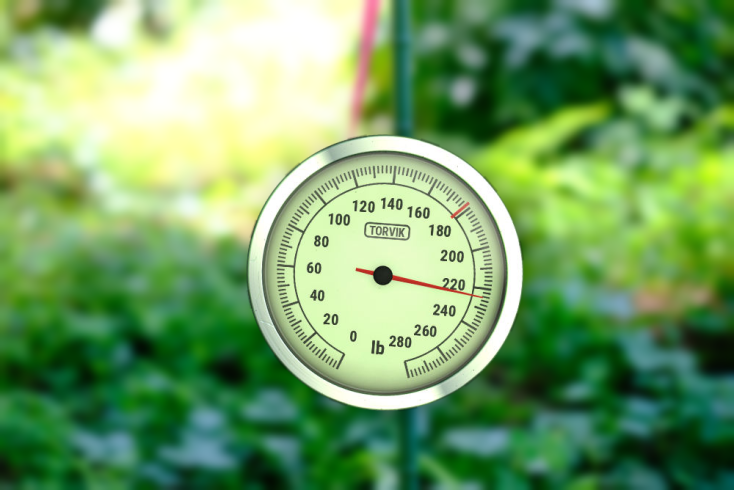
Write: 224 lb
